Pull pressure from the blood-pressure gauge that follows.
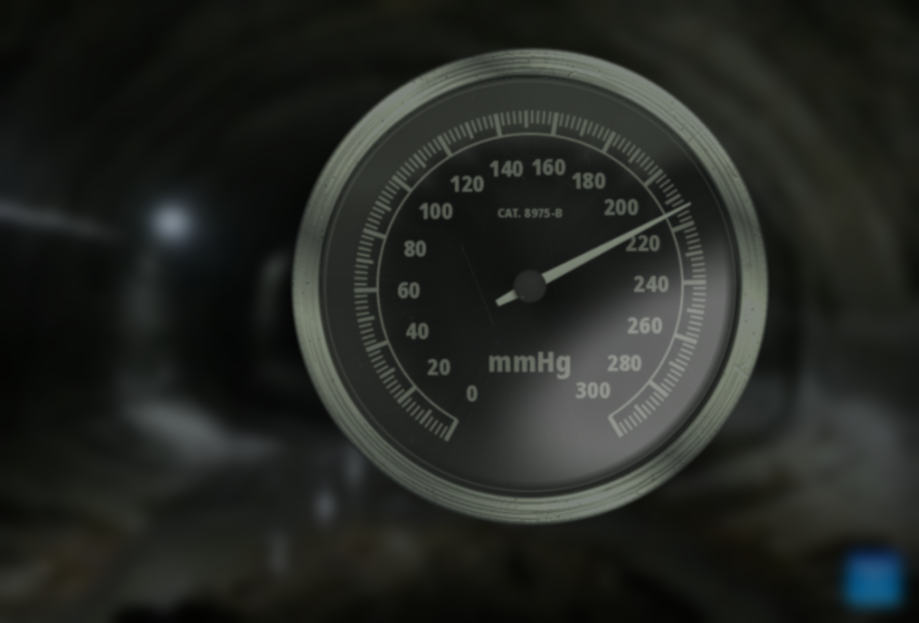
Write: 214 mmHg
